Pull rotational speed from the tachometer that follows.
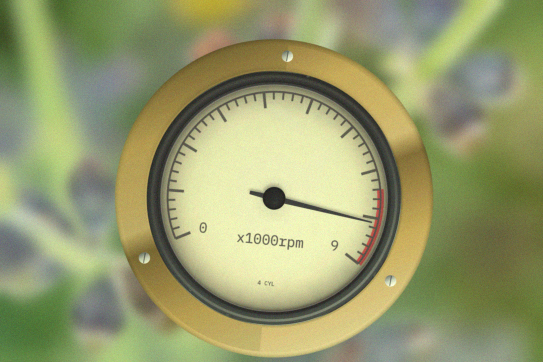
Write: 8100 rpm
